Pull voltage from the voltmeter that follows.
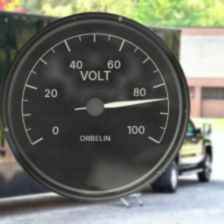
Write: 85 V
